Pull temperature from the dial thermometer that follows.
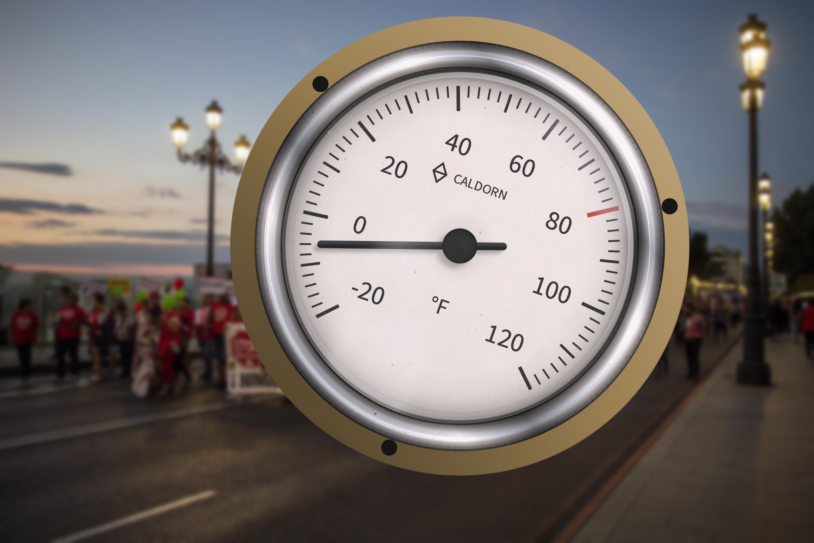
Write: -6 °F
